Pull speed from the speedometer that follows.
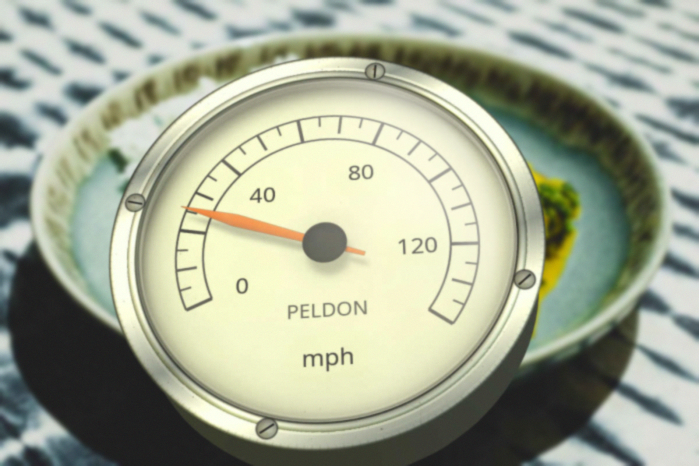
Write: 25 mph
